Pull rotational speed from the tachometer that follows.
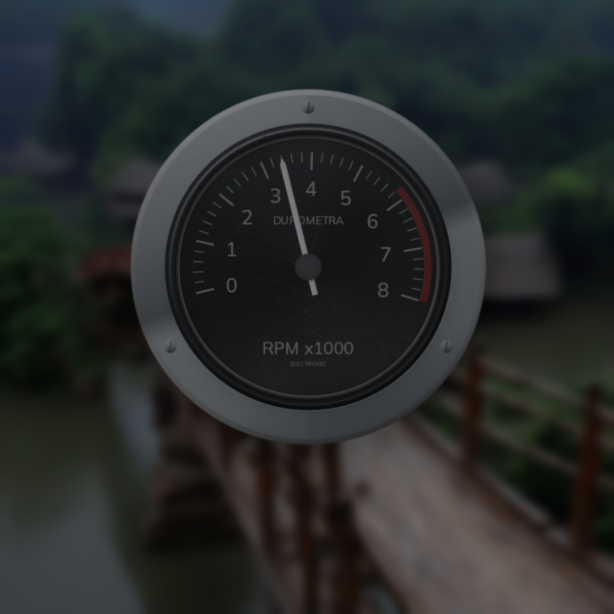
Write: 3400 rpm
